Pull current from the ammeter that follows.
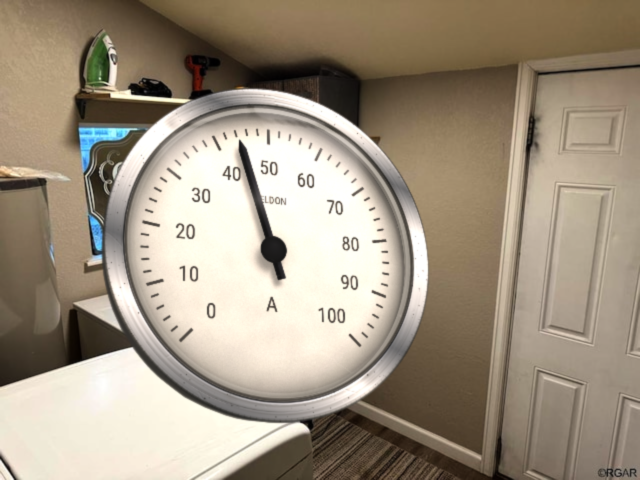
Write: 44 A
